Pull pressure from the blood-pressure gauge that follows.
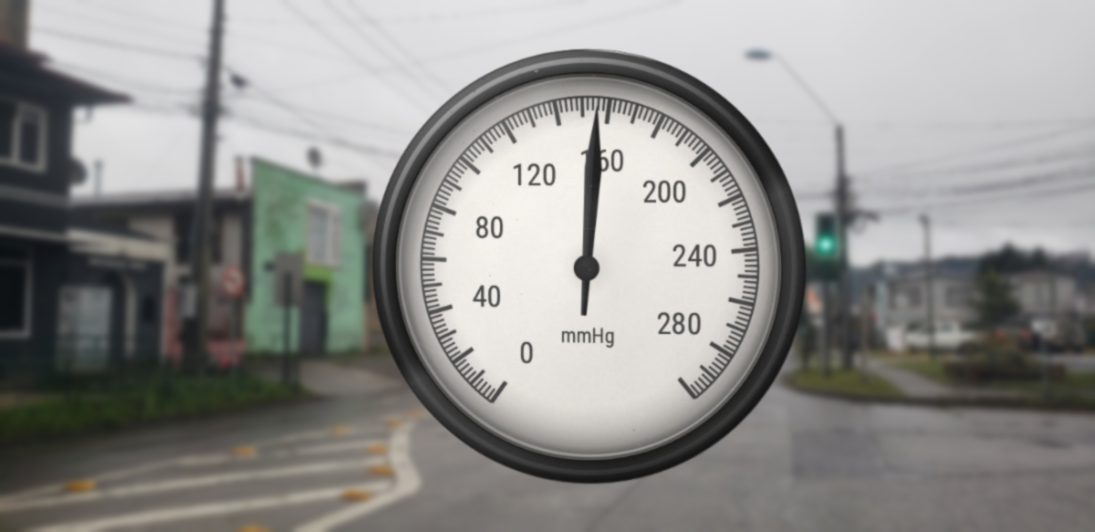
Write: 156 mmHg
